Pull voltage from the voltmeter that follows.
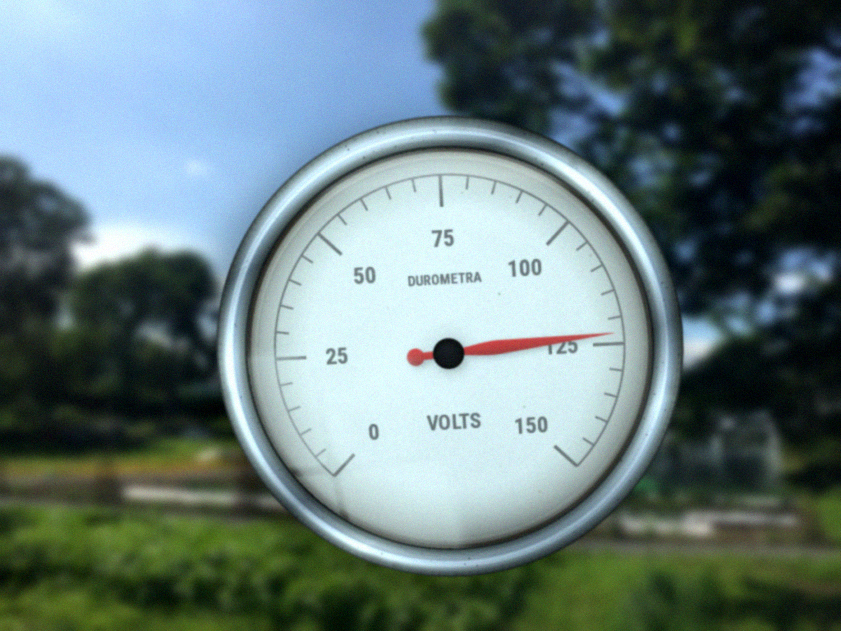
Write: 122.5 V
